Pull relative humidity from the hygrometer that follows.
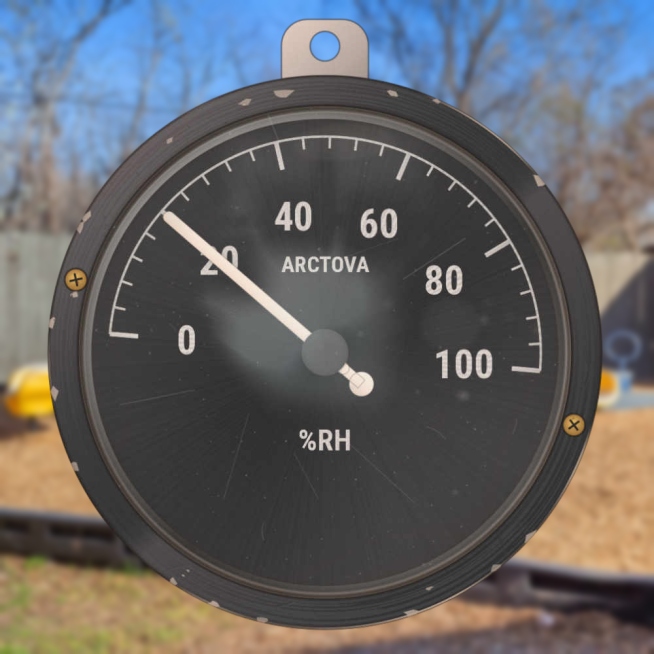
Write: 20 %
